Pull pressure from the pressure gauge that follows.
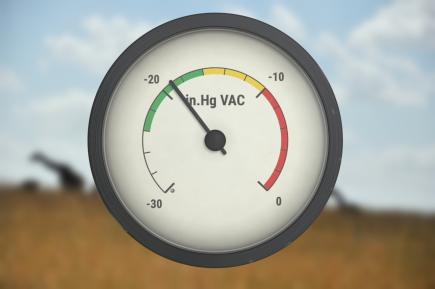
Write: -19 inHg
